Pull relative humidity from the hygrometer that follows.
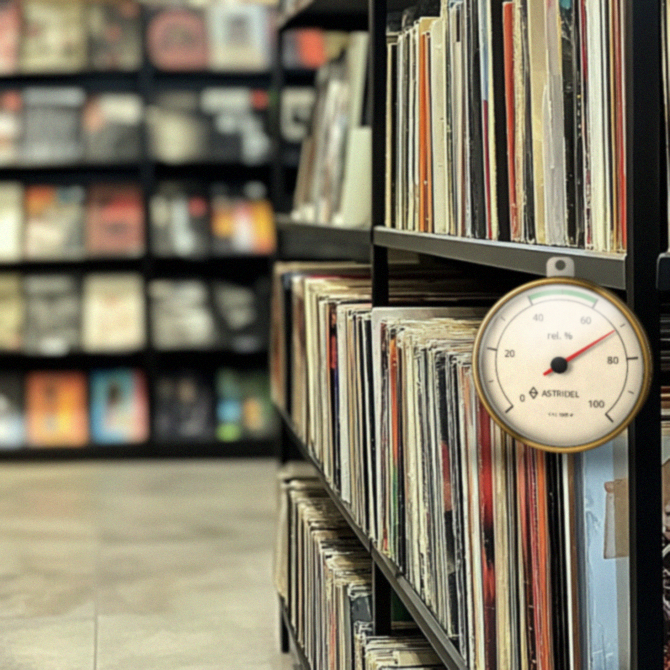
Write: 70 %
